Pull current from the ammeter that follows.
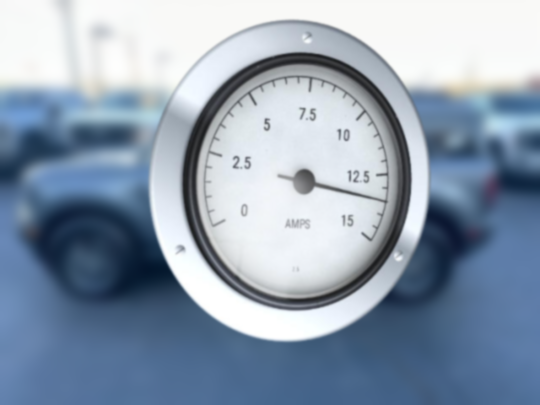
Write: 13.5 A
